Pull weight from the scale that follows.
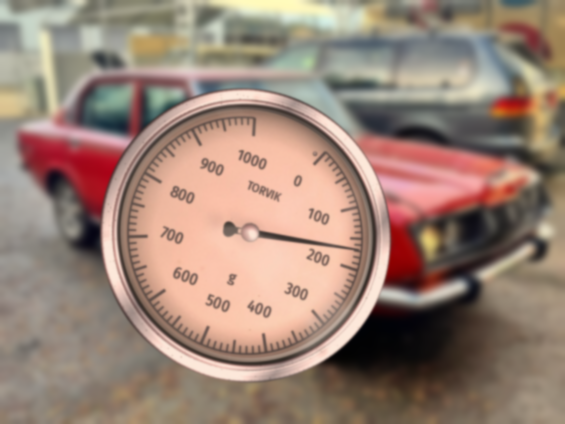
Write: 170 g
